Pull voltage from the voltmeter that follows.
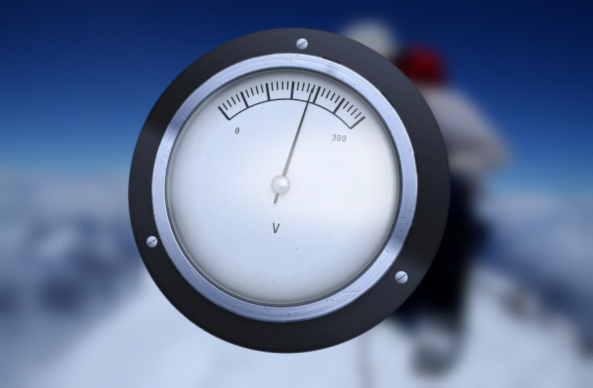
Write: 190 V
